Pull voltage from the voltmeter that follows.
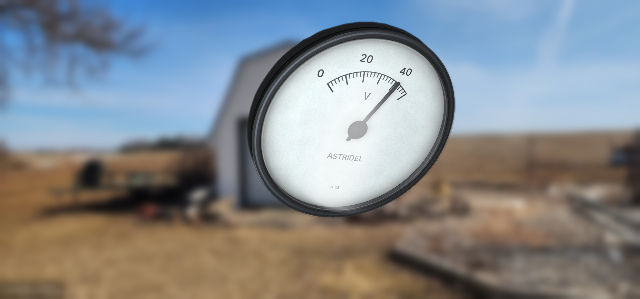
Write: 40 V
